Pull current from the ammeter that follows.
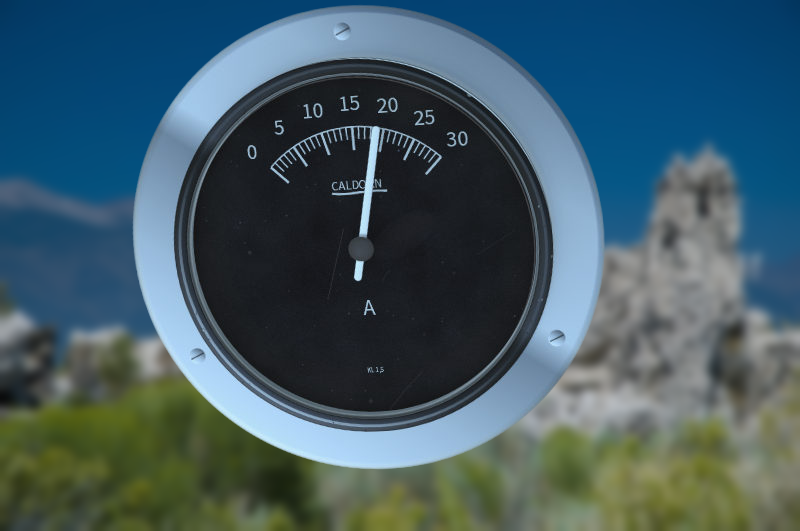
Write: 19 A
